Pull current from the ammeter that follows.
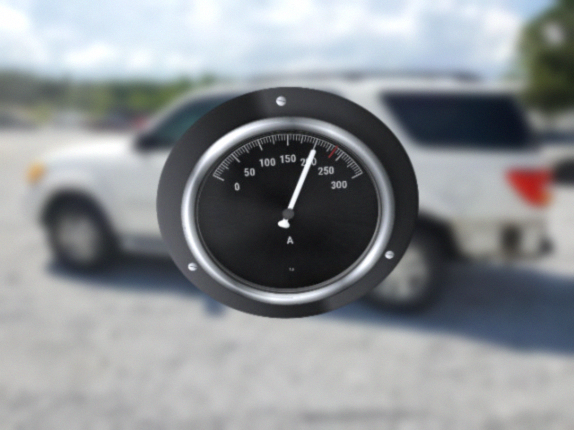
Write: 200 A
